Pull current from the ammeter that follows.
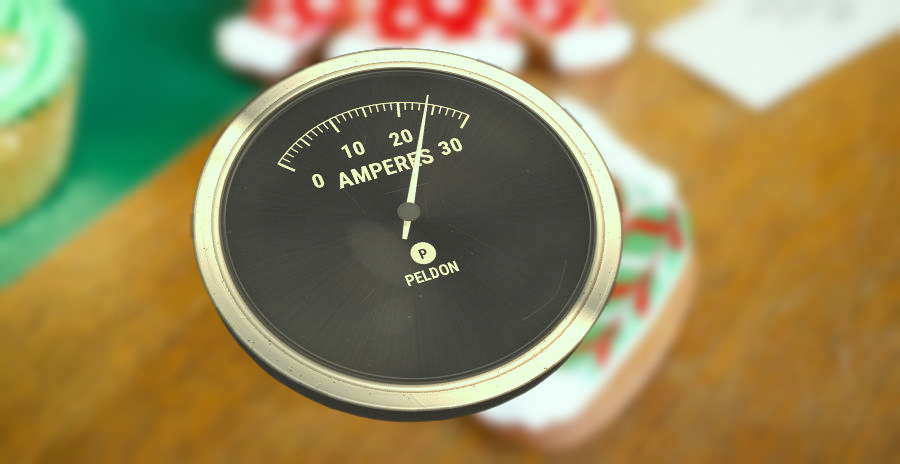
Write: 24 A
